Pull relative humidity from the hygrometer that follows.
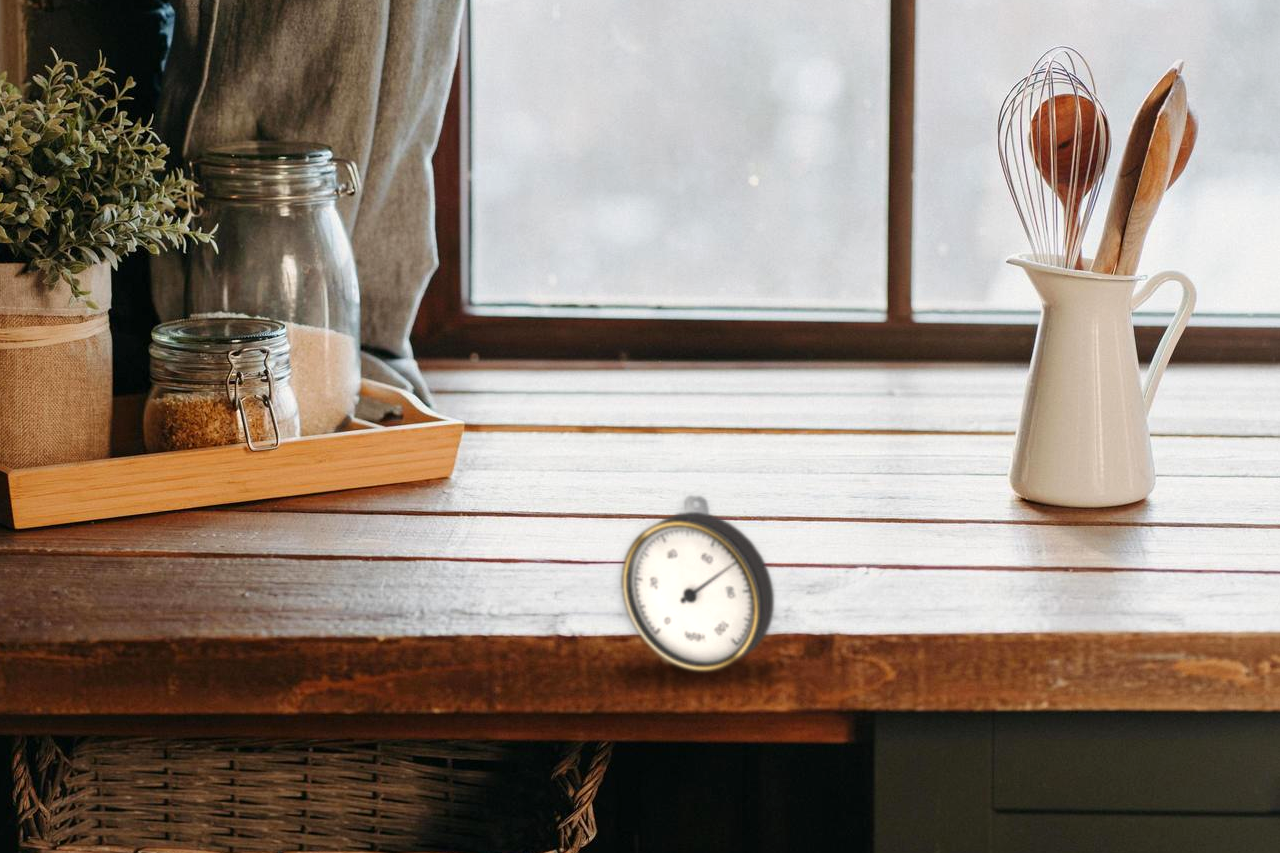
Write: 70 %
